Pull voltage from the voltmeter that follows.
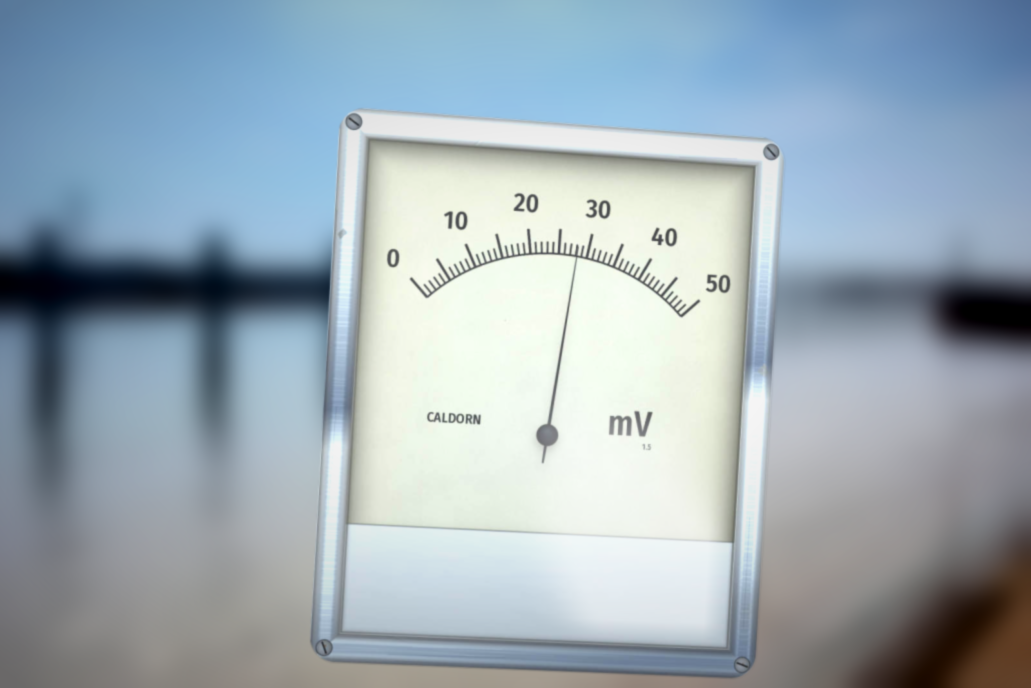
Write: 28 mV
